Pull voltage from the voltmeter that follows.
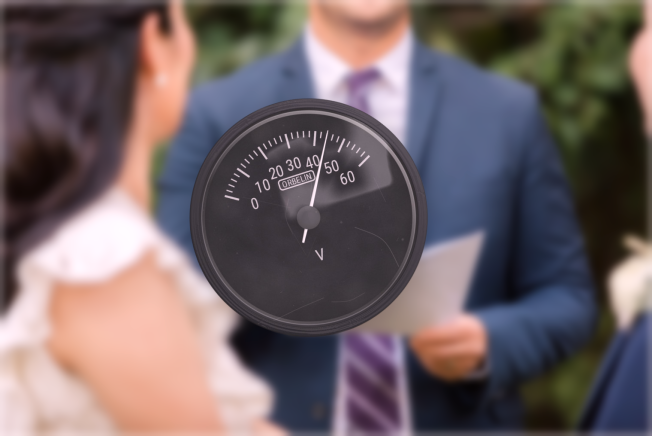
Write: 44 V
